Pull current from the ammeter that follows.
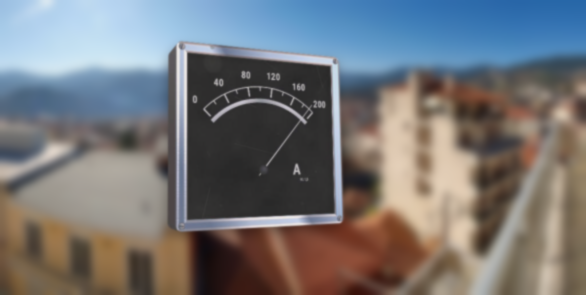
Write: 190 A
